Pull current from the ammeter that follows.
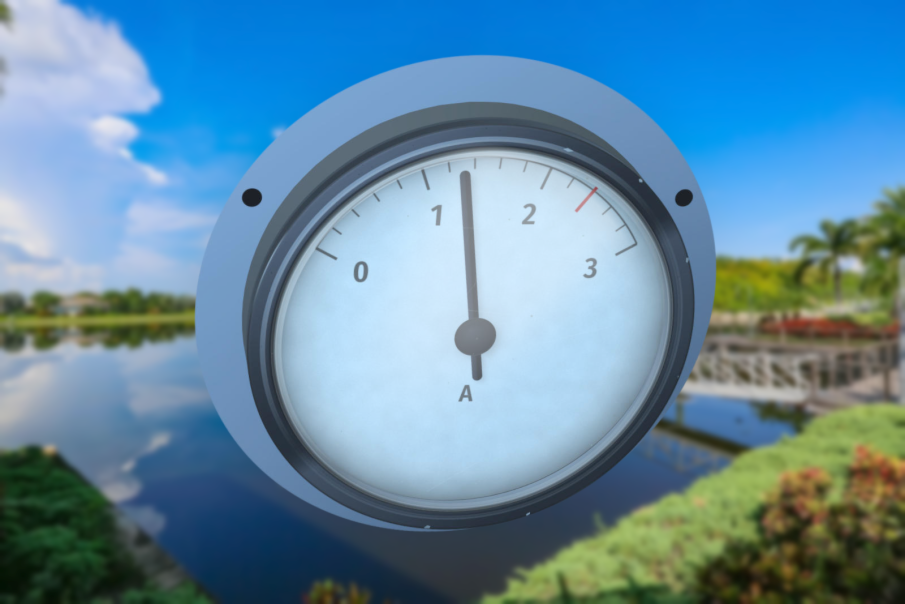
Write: 1.3 A
